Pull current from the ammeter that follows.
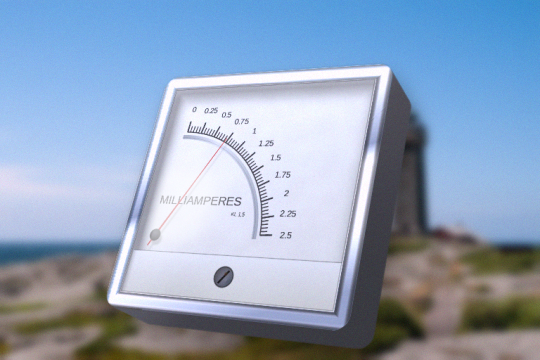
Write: 0.75 mA
